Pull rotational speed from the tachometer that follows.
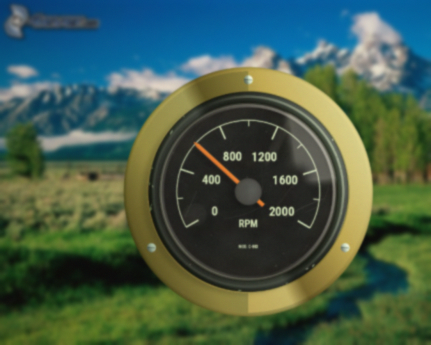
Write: 600 rpm
